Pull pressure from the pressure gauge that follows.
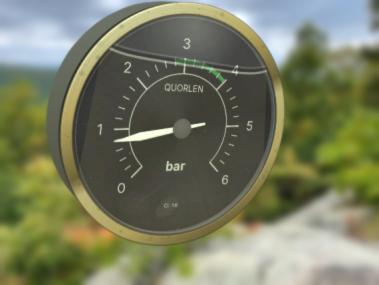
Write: 0.8 bar
